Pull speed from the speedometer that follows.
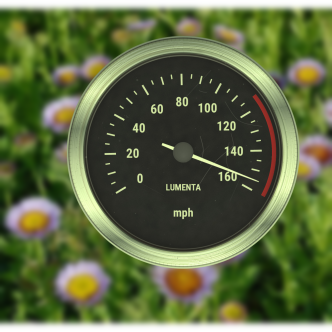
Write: 155 mph
